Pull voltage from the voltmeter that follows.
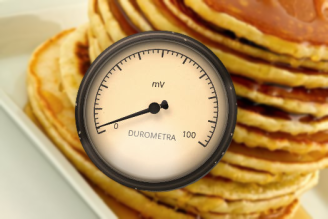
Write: 2 mV
